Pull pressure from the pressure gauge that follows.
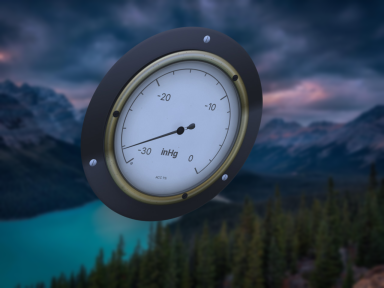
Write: -28 inHg
